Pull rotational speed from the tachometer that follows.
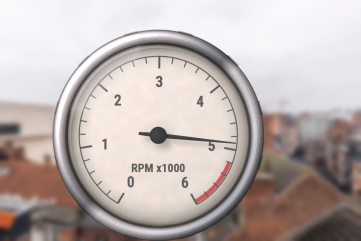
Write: 4900 rpm
